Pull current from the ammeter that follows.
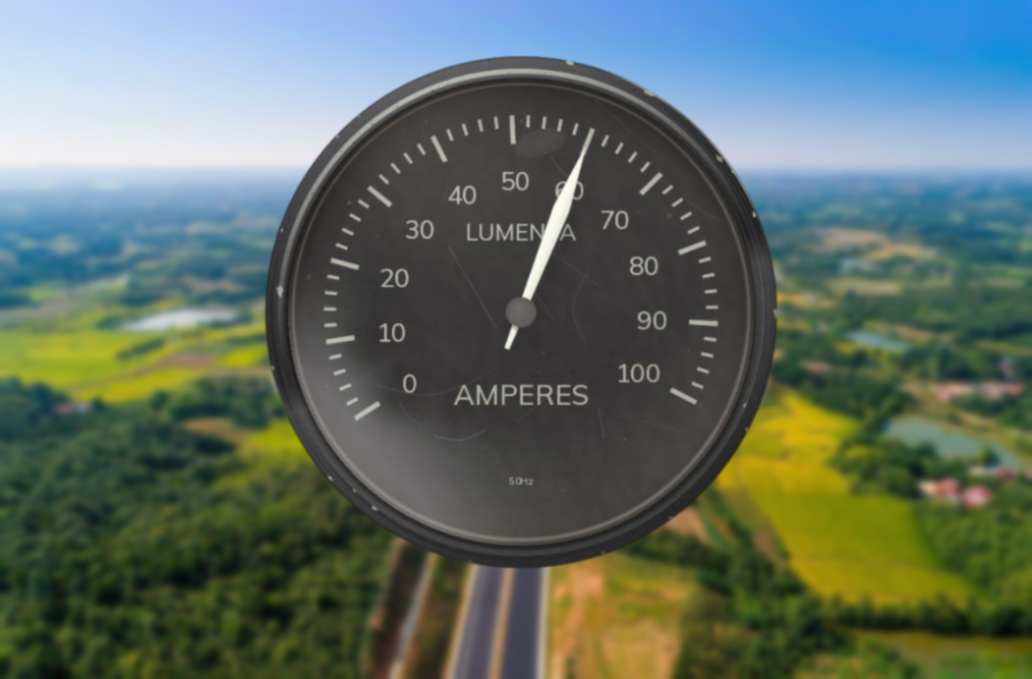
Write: 60 A
